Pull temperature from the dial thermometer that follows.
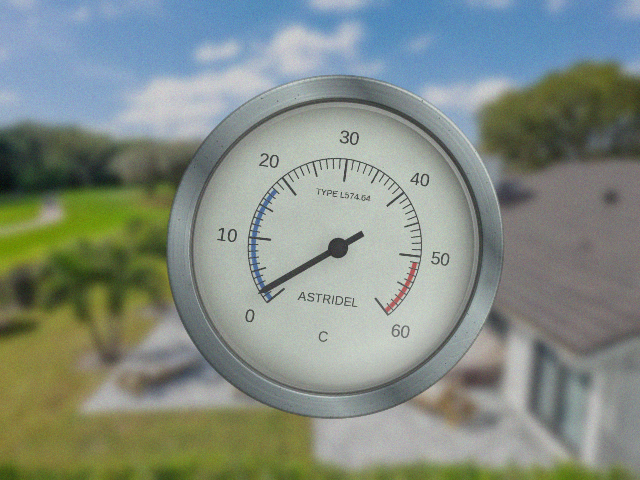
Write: 2 °C
